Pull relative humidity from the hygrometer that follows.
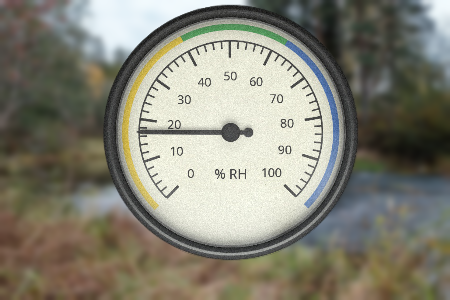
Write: 17 %
